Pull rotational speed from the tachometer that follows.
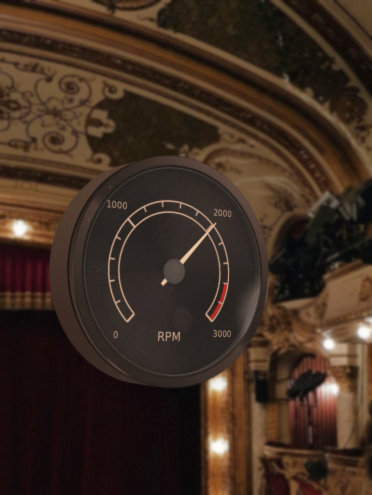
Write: 2000 rpm
